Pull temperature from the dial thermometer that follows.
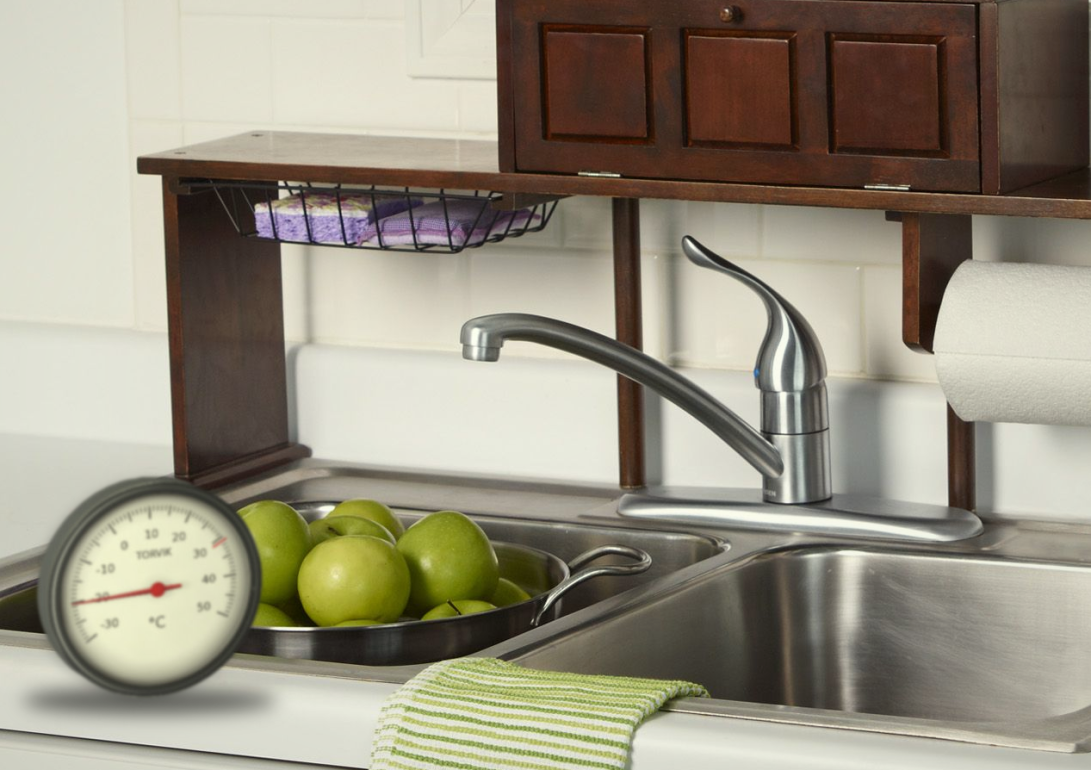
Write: -20 °C
